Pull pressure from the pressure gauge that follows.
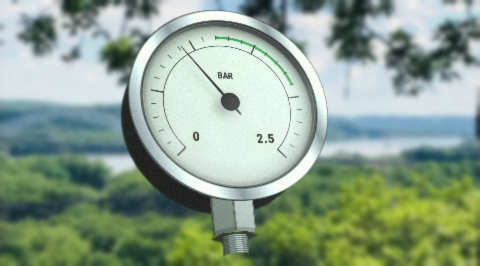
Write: 0.9 bar
